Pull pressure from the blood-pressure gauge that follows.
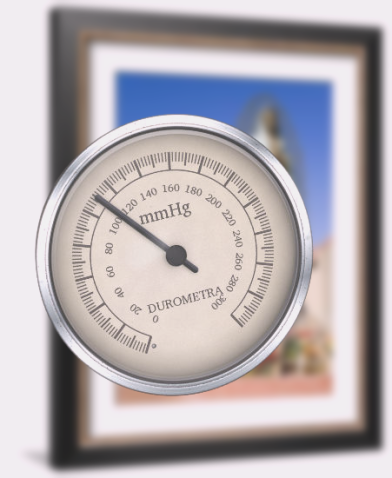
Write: 110 mmHg
